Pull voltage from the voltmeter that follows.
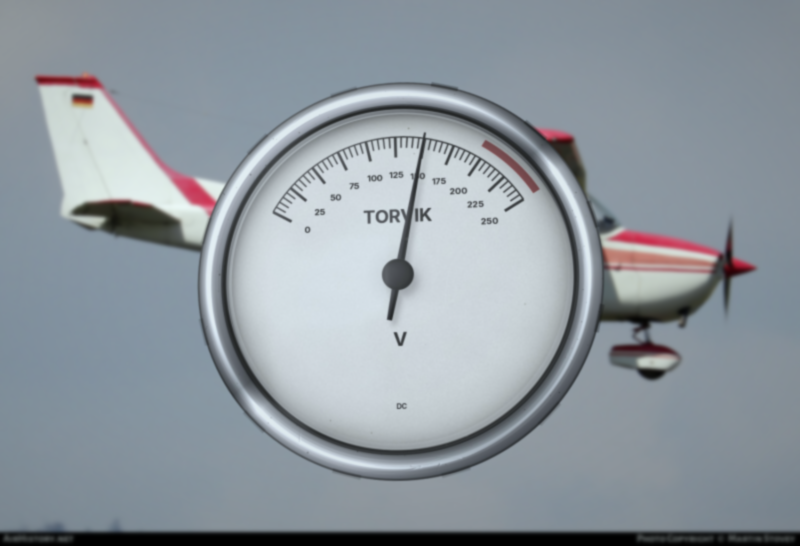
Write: 150 V
